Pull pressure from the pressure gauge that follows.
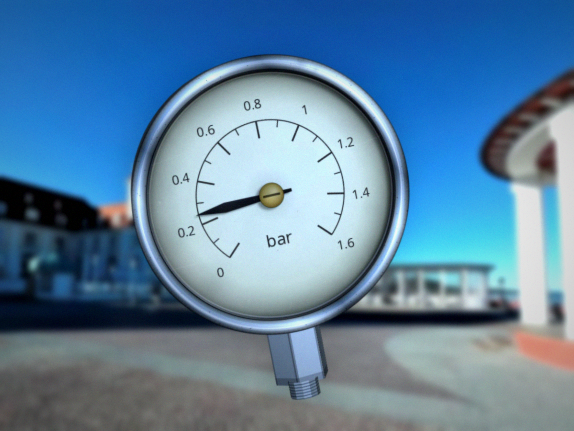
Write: 0.25 bar
